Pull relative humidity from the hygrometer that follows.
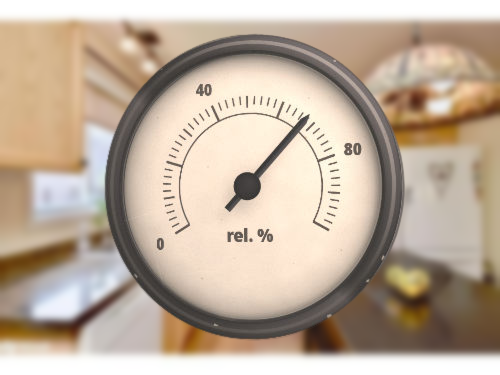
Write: 68 %
